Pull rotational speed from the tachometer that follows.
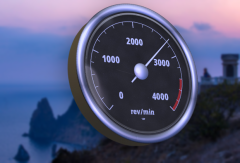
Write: 2700 rpm
